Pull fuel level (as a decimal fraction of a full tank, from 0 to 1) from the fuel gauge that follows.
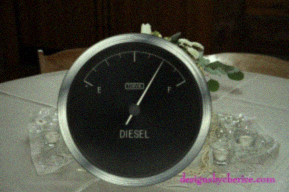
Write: 0.75
